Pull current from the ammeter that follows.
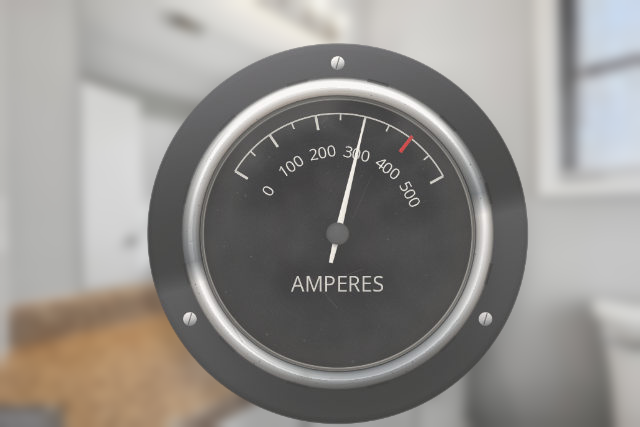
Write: 300 A
